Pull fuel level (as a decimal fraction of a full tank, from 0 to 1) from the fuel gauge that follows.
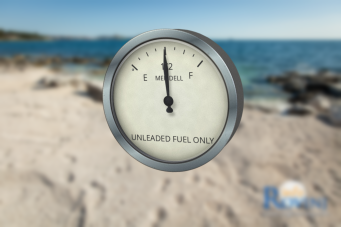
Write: 0.5
